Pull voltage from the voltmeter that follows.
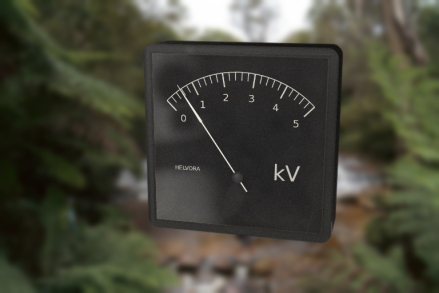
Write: 0.6 kV
